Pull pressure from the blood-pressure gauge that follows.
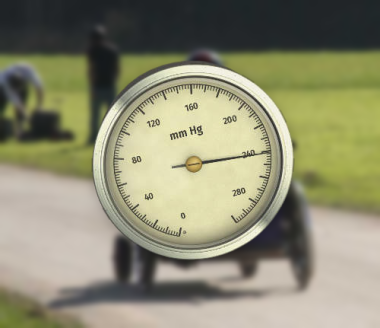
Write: 240 mmHg
